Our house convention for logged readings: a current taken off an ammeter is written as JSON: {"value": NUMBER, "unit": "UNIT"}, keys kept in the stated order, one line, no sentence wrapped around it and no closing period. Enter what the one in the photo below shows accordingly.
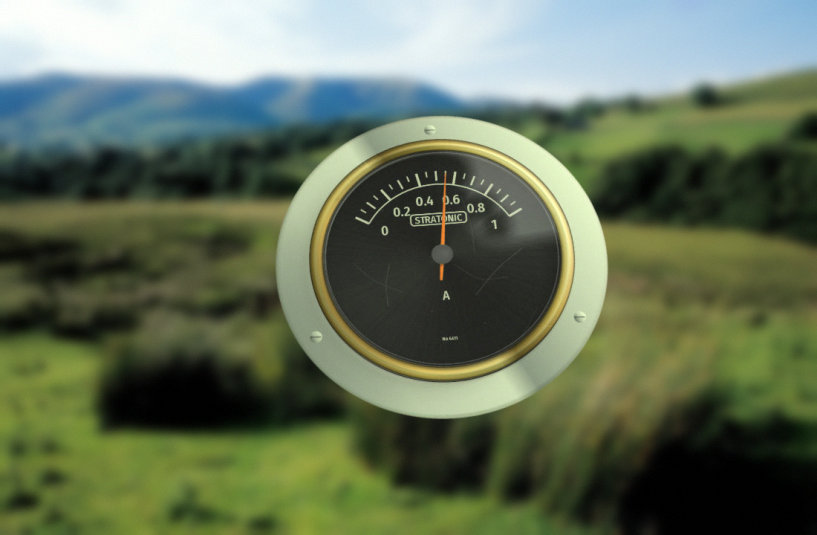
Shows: {"value": 0.55, "unit": "A"}
